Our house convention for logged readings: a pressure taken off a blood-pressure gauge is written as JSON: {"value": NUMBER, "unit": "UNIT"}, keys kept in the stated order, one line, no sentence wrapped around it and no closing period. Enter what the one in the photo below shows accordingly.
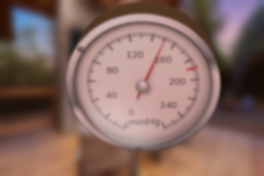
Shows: {"value": 150, "unit": "mmHg"}
